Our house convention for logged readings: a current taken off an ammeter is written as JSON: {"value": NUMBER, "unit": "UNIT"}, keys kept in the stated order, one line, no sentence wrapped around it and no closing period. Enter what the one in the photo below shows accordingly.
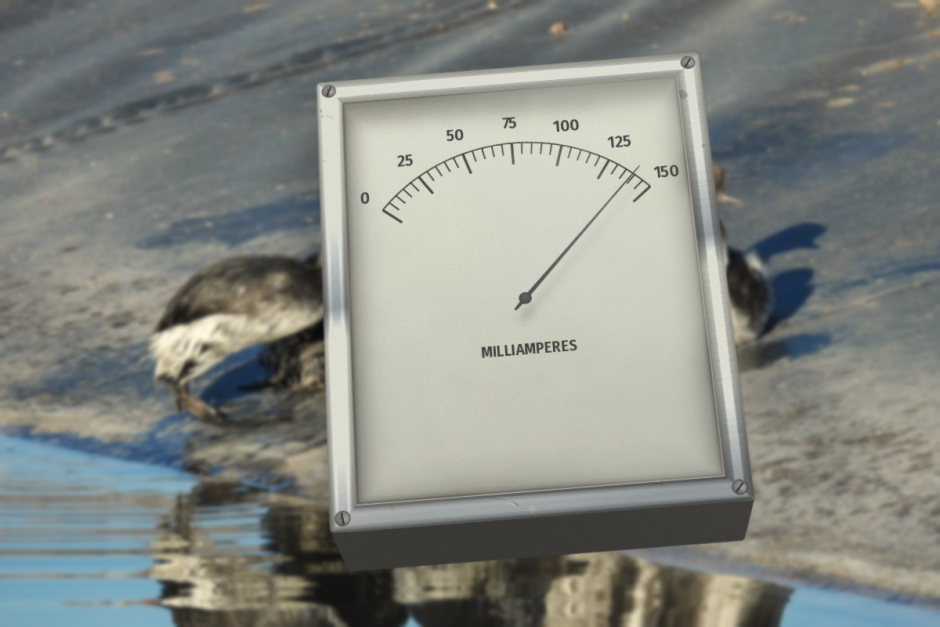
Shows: {"value": 140, "unit": "mA"}
